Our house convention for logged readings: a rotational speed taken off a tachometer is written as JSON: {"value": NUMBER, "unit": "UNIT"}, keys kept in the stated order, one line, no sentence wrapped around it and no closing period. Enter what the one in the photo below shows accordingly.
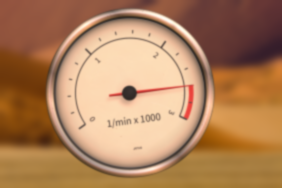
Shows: {"value": 2600, "unit": "rpm"}
